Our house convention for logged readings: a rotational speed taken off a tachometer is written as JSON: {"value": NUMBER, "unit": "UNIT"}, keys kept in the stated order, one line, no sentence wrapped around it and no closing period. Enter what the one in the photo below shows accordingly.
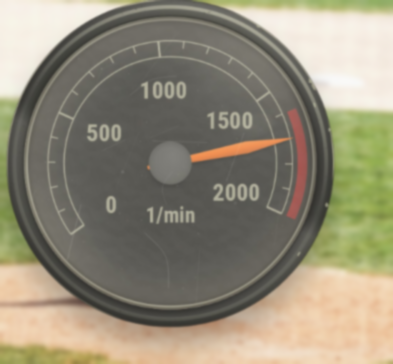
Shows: {"value": 1700, "unit": "rpm"}
